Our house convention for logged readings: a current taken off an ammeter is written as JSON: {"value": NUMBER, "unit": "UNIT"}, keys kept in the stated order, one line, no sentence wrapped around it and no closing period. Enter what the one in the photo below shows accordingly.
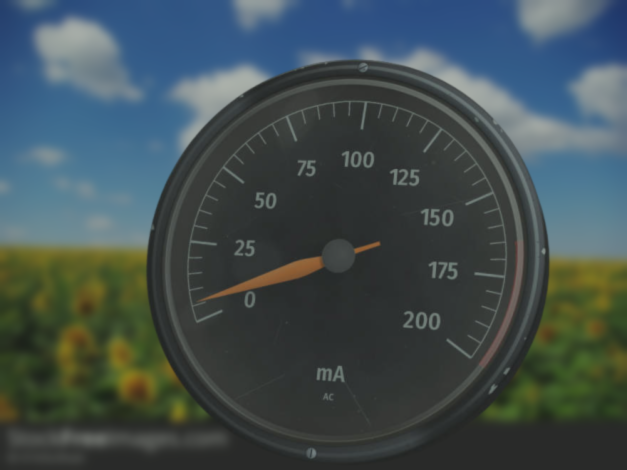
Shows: {"value": 5, "unit": "mA"}
